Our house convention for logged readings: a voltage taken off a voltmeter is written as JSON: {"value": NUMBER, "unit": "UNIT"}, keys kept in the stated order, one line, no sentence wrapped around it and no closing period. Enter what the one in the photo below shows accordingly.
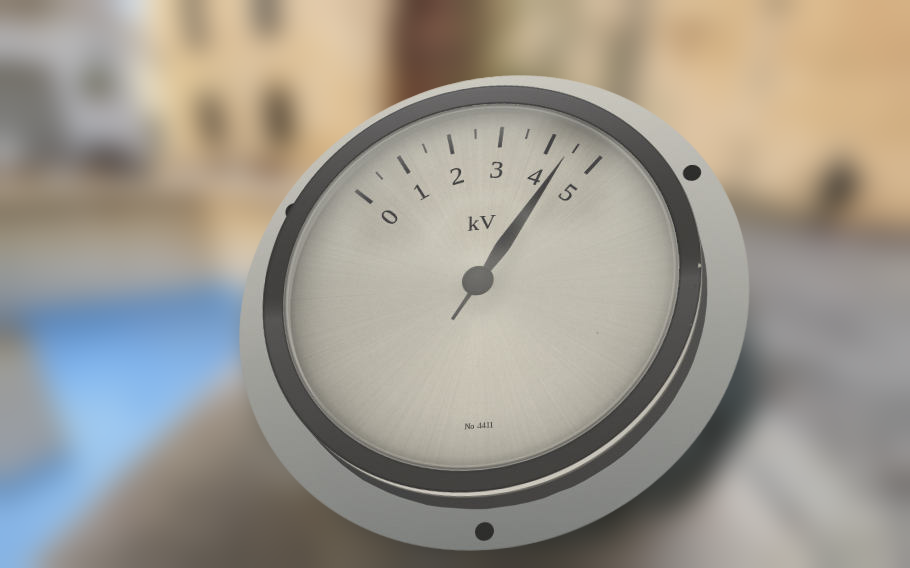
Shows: {"value": 4.5, "unit": "kV"}
